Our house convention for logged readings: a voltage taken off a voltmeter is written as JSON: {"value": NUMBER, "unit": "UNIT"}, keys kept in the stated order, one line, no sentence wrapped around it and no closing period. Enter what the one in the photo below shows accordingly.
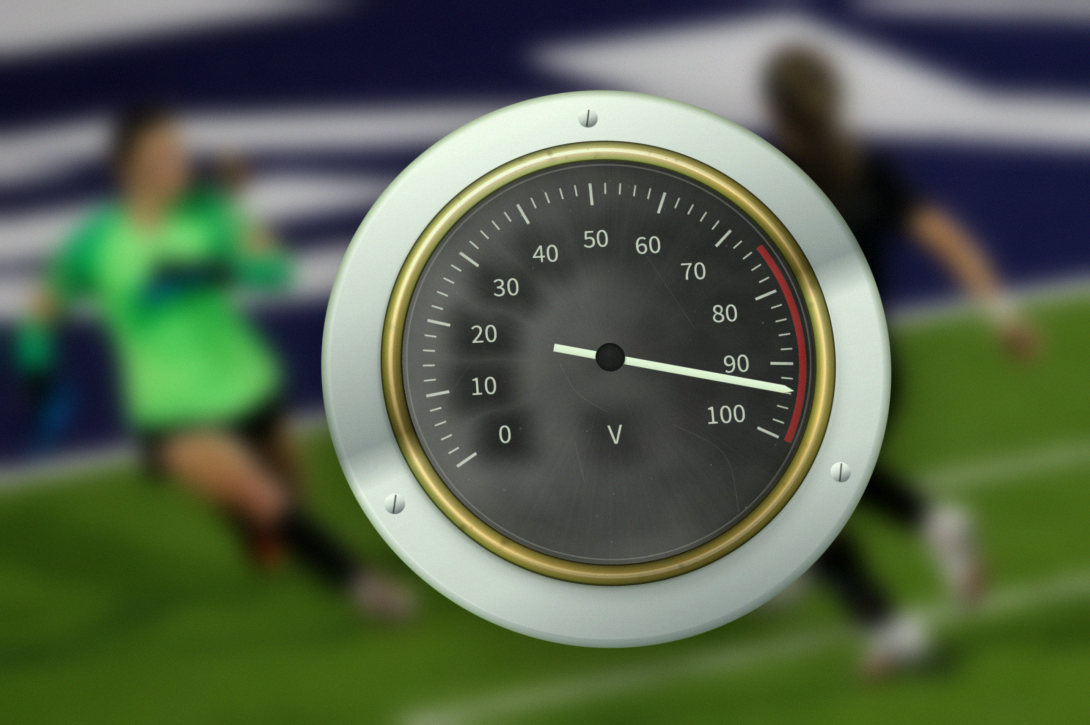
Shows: {"value": 94, "unit": "V"}
